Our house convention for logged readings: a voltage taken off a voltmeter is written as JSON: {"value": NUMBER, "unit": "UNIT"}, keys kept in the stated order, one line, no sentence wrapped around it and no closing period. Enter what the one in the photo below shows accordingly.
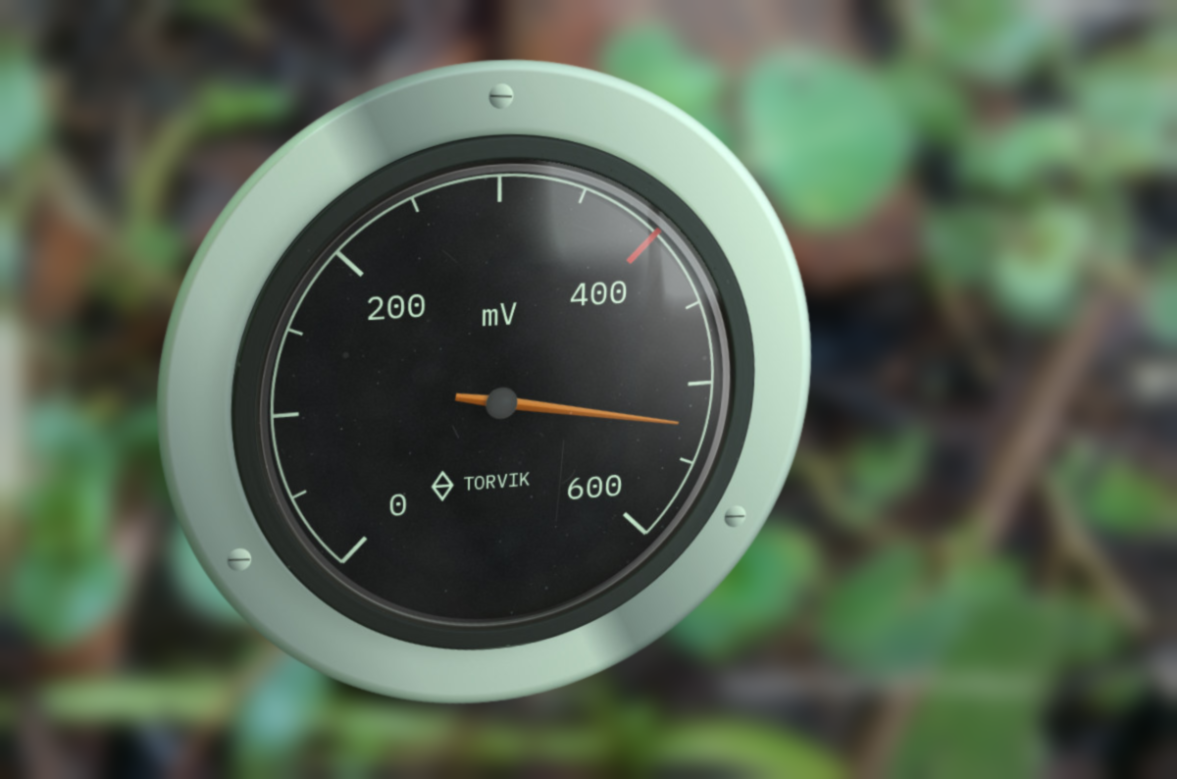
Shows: {"value": 525, "unit": "mV"}
